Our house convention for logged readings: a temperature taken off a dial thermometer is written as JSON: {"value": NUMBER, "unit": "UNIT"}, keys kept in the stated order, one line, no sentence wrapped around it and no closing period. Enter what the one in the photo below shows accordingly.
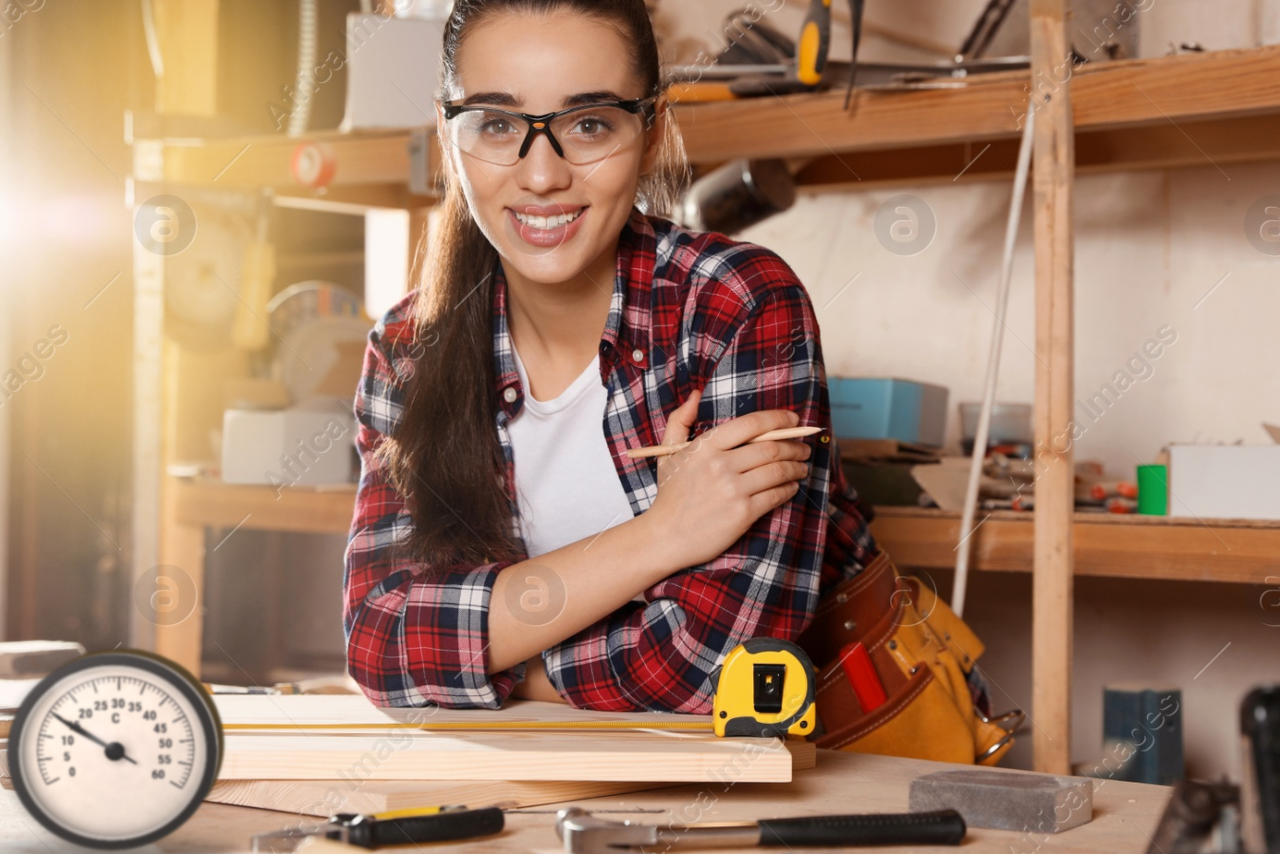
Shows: {"value": 15, "unit": "°C"}
